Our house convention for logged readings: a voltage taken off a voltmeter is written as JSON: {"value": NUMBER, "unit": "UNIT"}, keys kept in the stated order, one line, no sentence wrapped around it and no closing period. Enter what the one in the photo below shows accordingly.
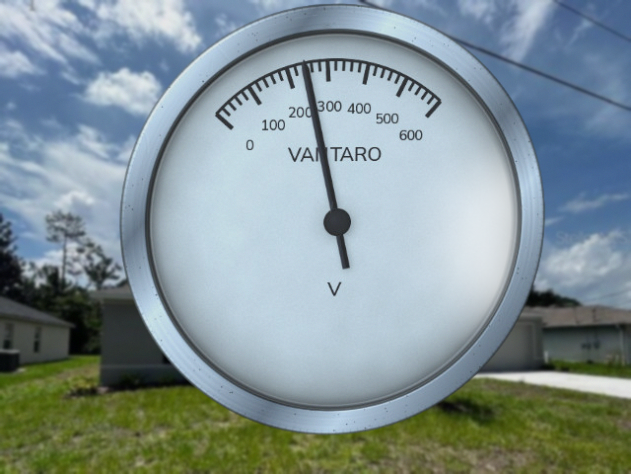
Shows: {"value": 240, "unit": "V"}
